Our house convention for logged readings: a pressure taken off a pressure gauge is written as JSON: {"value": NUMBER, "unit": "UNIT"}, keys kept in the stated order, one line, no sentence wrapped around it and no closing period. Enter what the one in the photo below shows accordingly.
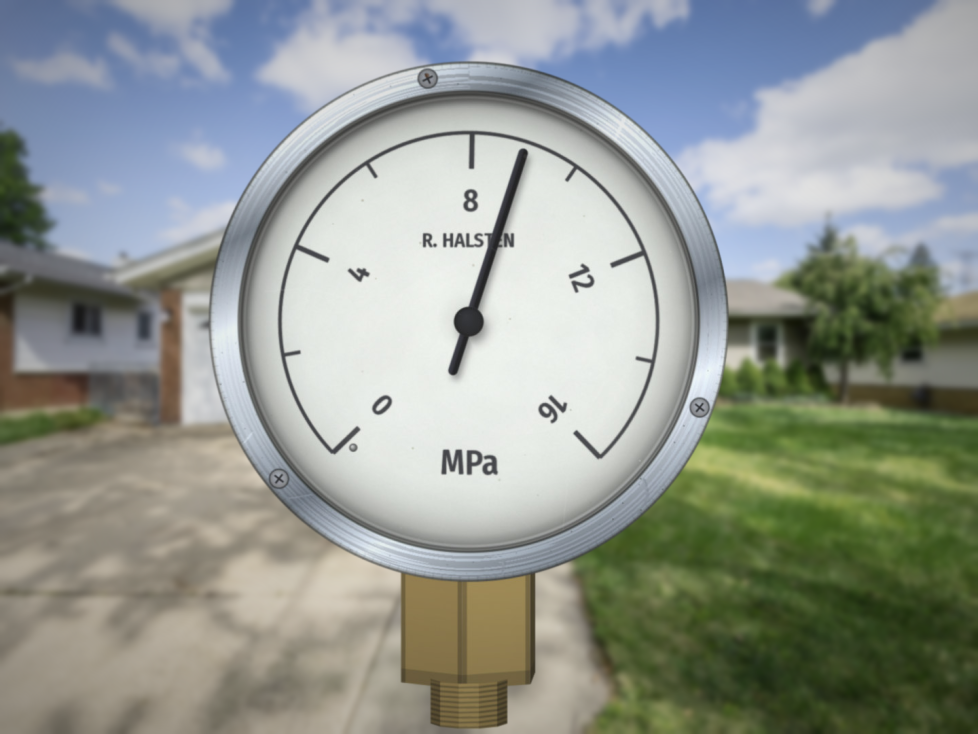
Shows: {"value": 9, "unit": "MPa"}
